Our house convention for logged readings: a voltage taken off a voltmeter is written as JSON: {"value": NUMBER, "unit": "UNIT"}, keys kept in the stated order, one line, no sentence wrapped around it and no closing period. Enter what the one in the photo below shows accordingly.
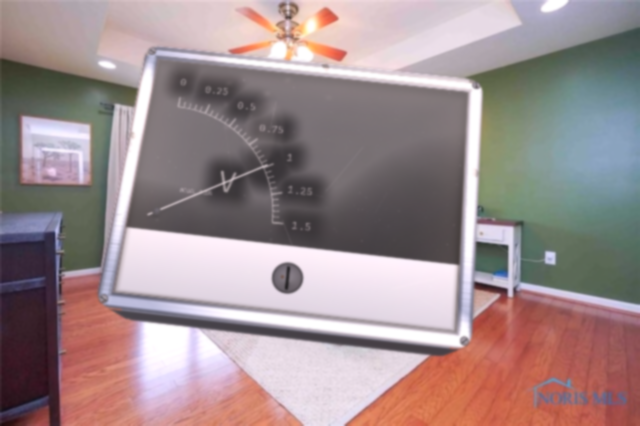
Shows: {"value": 1, "unit": "V"}
